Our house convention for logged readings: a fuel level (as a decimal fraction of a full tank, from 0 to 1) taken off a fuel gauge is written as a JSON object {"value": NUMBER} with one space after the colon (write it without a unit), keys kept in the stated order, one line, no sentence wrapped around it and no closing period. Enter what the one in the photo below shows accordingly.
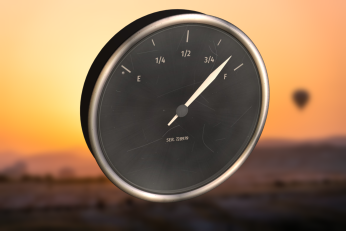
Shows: {"value": 0.875}
